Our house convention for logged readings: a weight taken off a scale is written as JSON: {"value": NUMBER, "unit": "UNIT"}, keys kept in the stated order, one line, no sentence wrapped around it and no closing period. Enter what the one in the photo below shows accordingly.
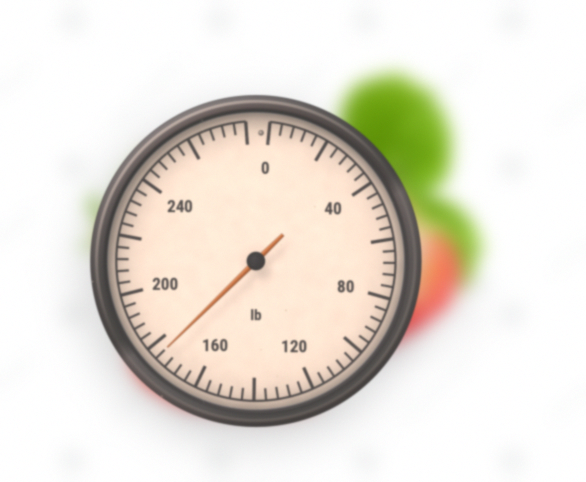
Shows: {"value": 176, "unit": "lb"}
